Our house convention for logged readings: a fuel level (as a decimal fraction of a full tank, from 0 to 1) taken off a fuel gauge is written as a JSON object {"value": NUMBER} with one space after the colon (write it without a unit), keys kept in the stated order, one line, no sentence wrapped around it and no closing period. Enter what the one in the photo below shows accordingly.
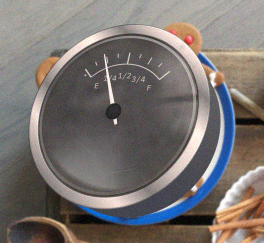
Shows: {"value": 0.25}
